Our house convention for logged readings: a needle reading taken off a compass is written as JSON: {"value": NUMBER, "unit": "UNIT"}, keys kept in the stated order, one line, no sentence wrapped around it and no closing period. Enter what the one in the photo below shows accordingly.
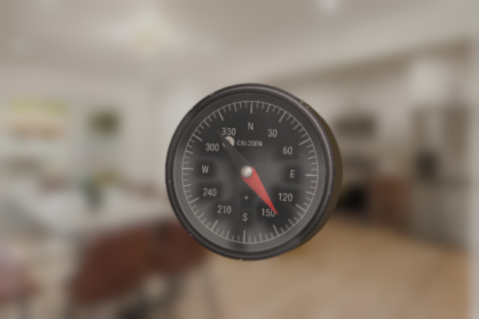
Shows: {"value": 140, "unit": "°"}
